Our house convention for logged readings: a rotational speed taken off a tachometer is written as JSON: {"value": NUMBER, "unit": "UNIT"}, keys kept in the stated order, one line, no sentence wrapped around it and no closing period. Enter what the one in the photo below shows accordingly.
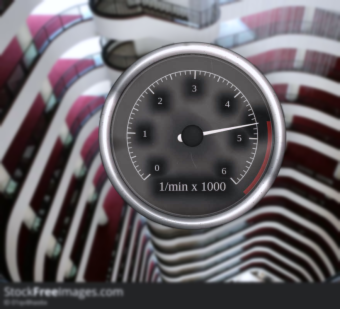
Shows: {"value": 4700, "unit": "rpm"}
